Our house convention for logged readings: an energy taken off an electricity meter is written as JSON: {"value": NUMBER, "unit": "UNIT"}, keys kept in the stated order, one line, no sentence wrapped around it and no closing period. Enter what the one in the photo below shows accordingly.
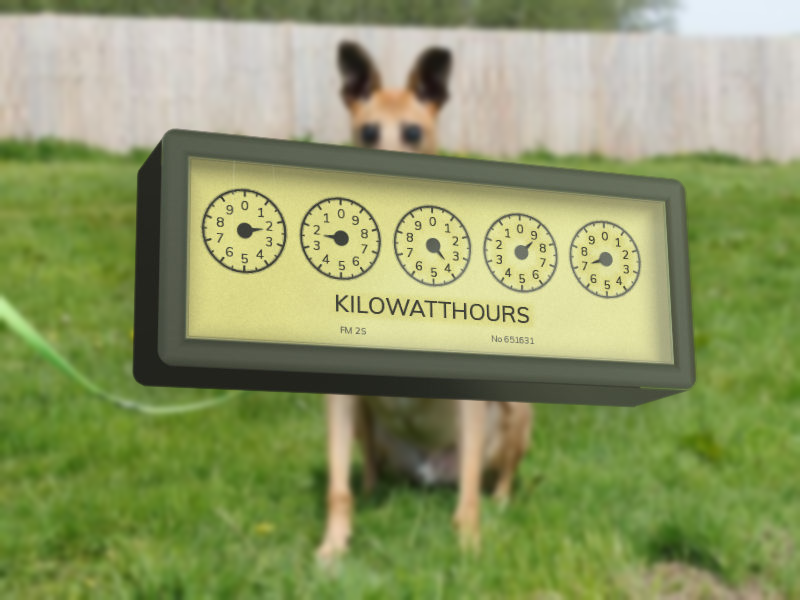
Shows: {"value": 22387, "unit": "kWh"}
